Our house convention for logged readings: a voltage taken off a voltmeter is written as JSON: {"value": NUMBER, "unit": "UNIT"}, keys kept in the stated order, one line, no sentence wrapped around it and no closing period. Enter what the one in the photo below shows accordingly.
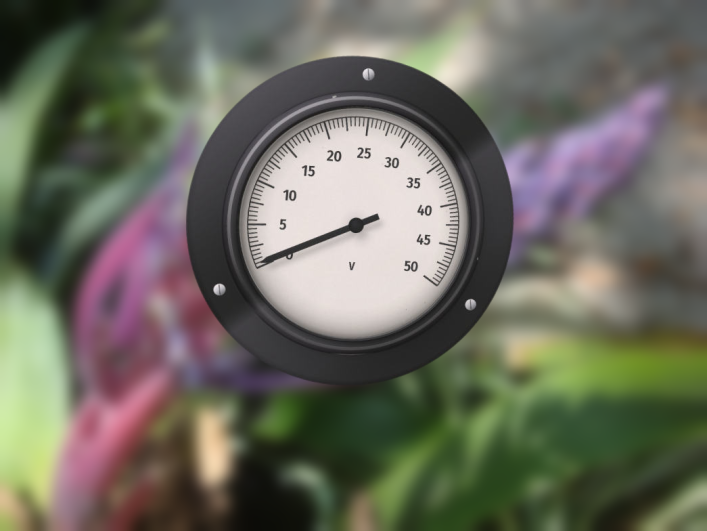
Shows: {"value": 0.5, "unit": "V"}
